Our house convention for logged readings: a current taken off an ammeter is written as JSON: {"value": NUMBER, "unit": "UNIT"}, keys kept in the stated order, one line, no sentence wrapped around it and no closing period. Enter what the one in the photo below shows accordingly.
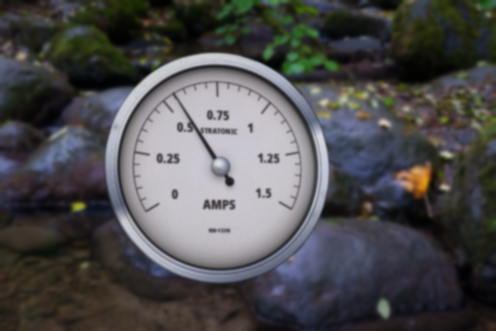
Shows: {"value": 0.55, "unit": "A"}
